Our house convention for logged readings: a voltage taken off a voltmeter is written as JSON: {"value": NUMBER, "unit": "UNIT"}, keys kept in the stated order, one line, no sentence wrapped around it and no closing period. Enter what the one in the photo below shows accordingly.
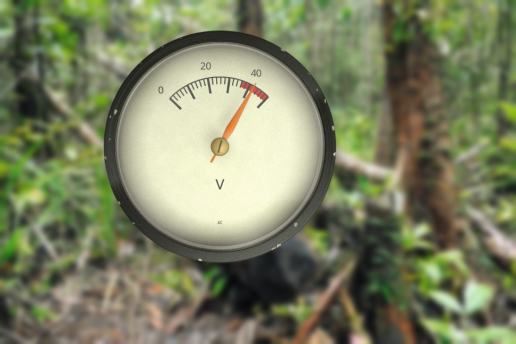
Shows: {"value": 42, "unit": "V"}
